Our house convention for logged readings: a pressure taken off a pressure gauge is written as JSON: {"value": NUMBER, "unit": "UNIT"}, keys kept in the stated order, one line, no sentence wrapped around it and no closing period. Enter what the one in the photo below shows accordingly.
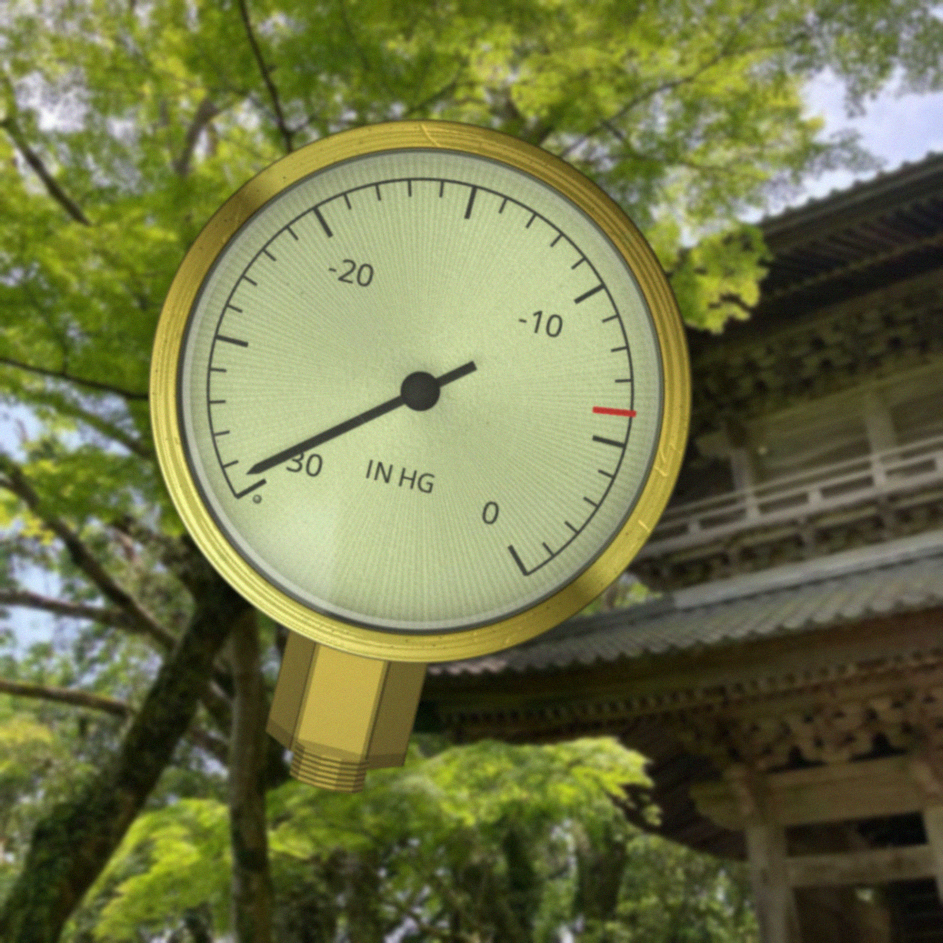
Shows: {"value": -29.5, "unit": "inHg"}
